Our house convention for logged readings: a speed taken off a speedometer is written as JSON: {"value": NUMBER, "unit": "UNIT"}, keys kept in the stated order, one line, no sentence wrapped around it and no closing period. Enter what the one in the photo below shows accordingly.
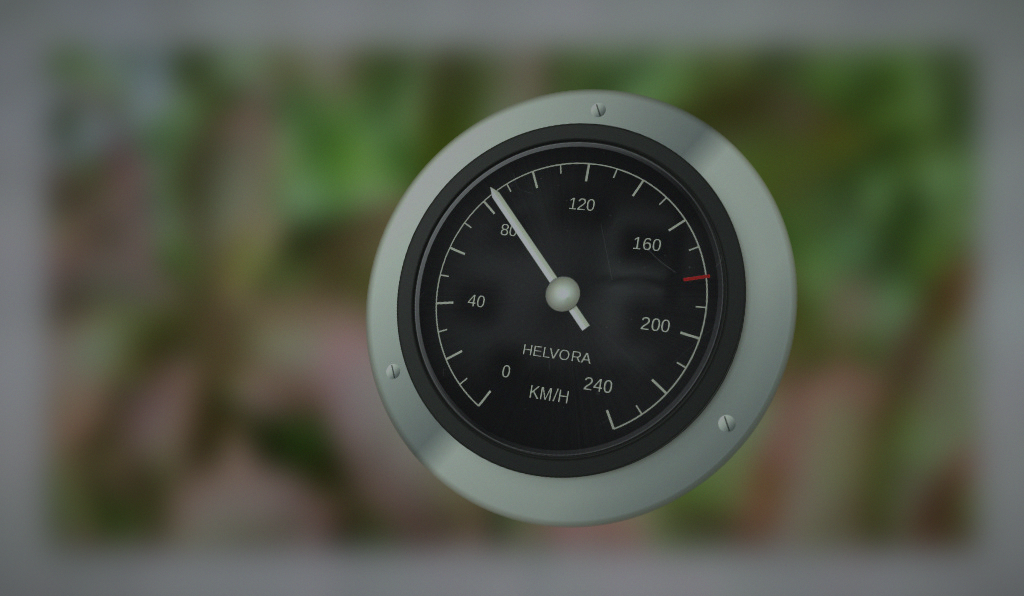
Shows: {"value": 85, "unit": "km/h"}
